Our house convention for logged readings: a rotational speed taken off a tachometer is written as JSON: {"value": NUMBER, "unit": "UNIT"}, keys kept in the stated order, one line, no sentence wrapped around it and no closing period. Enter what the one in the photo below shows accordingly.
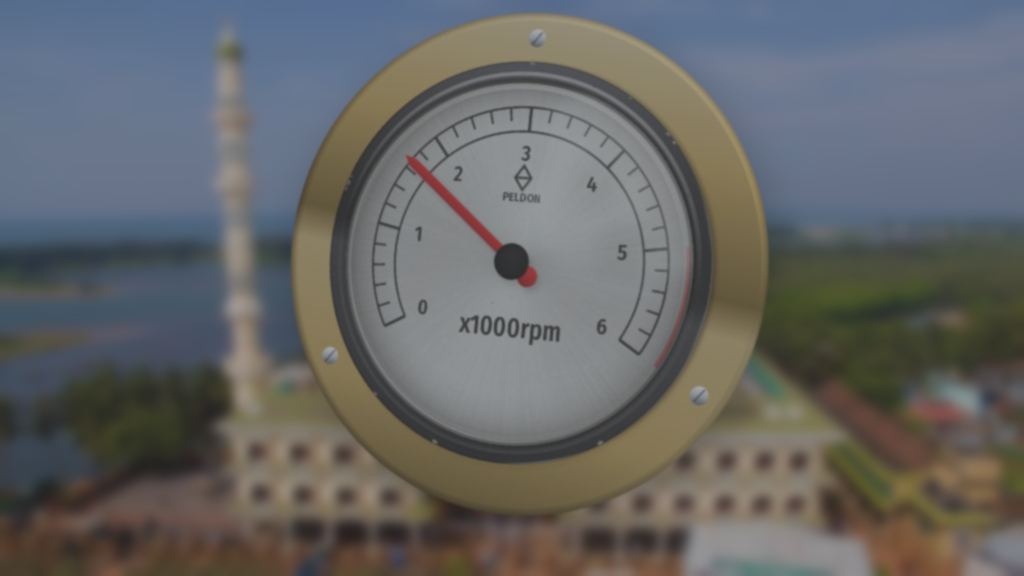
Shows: {"value": 1700, "unit": "rpm"}
